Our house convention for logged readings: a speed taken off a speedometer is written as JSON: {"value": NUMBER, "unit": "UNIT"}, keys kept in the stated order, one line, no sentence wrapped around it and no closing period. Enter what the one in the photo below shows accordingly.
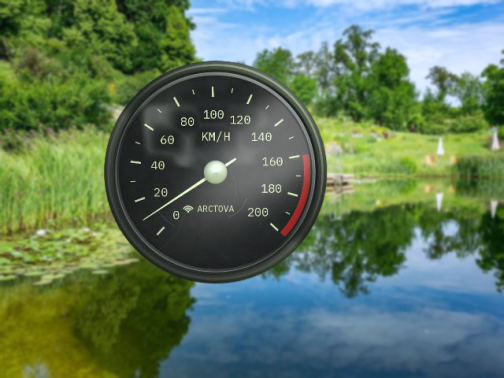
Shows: {"value": 10, "unit": "km/h"}
